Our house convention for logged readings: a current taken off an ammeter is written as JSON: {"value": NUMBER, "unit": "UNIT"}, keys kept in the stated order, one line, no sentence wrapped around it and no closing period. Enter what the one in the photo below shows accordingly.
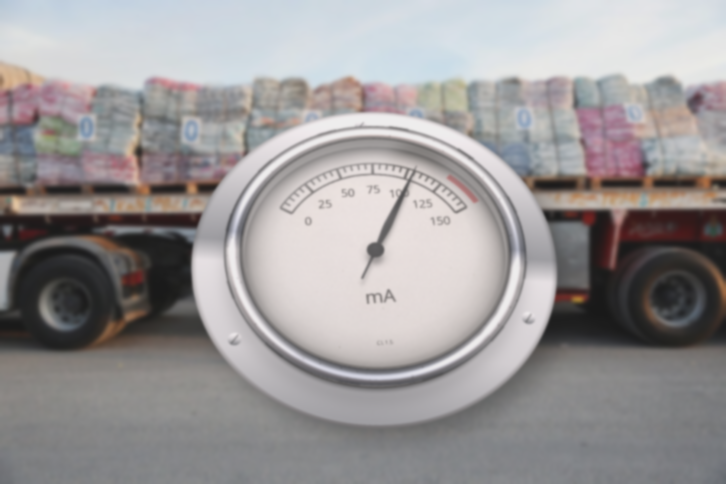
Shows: {"value": 105, "unit": "mA"}
